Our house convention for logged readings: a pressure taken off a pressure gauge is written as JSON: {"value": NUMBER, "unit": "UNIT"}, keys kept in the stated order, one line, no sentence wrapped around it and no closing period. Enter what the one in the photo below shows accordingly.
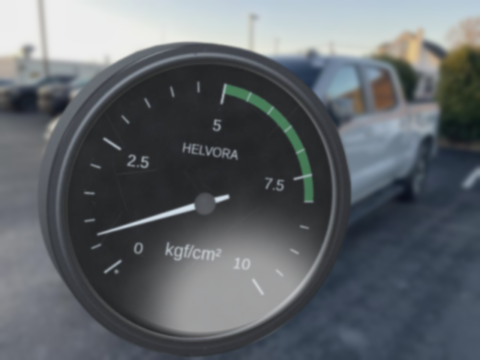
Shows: {"value": 0.75, "unit": "kg/cm²"}
